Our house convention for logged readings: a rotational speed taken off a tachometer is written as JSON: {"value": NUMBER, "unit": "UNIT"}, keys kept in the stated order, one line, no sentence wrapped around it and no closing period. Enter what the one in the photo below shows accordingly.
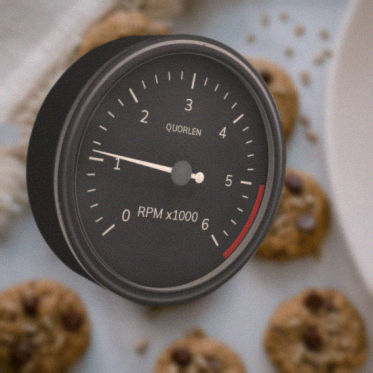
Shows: {"value": 1100, "unit": "rpm"}
